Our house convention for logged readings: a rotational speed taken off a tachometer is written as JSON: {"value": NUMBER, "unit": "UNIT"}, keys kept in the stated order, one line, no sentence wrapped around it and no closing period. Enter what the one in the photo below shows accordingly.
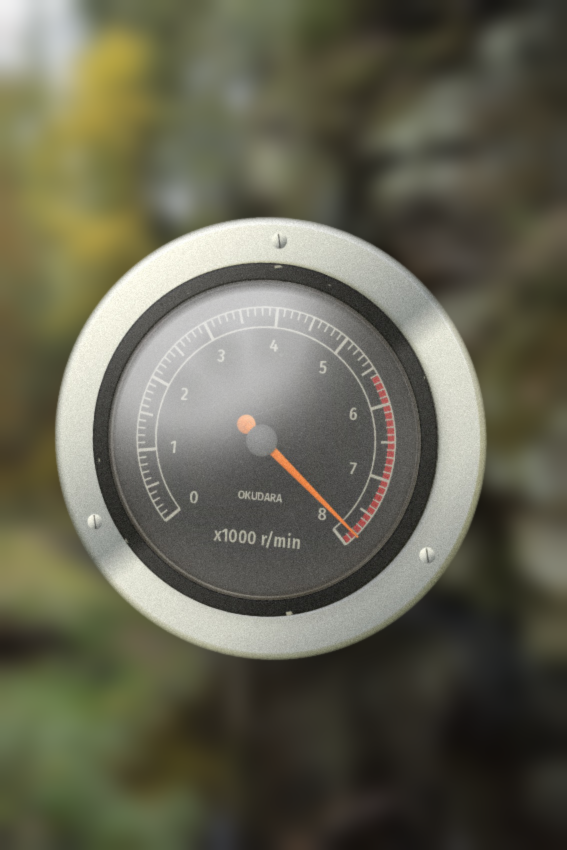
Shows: {"value": 7800, "unit": "rpm"}
